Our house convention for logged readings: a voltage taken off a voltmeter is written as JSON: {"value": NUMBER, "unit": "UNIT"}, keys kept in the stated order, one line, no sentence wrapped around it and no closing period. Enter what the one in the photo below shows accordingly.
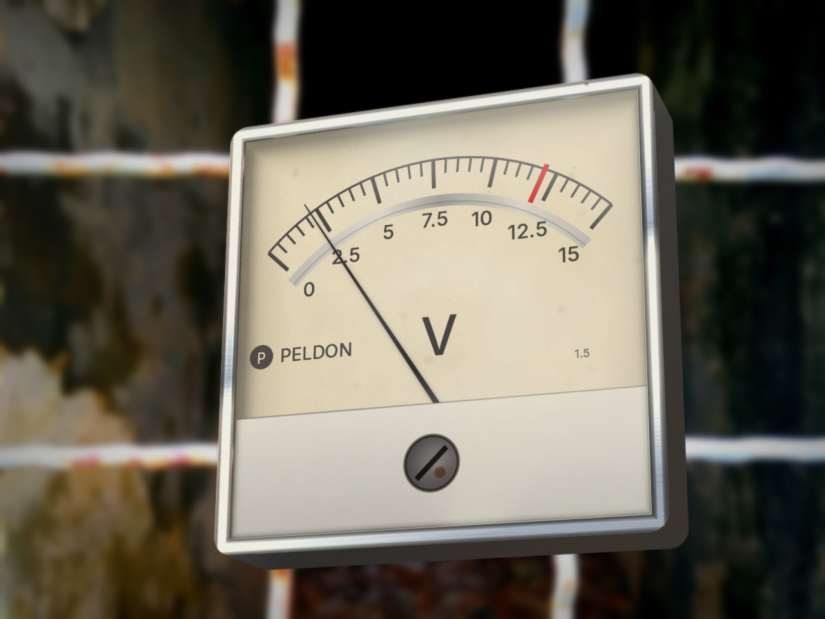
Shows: {"value": 2.25, "unit": "V"}
